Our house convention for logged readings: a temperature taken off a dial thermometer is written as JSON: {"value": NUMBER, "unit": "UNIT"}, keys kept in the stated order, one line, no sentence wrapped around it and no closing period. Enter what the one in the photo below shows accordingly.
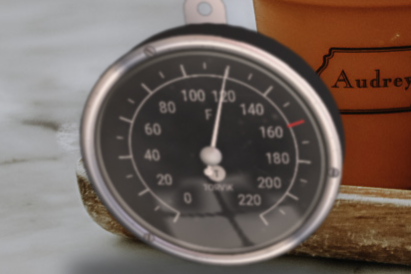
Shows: {"value": 120, "unit": "°F"}
